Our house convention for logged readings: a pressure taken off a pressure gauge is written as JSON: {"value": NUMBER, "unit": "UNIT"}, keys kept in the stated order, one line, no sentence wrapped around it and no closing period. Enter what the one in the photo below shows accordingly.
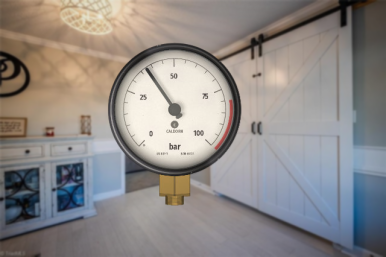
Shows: {"value": 37.5, "unit": "bar"}
